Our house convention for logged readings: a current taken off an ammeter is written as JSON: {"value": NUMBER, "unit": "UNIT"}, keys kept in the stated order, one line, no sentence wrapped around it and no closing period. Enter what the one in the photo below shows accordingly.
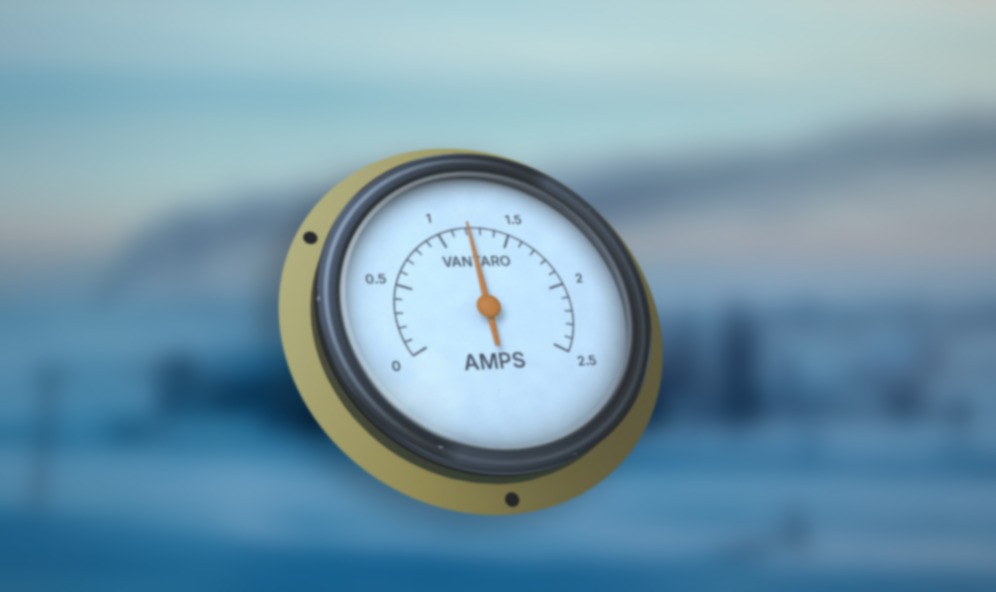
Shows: {"value": 1.2, "unit": "A"}
